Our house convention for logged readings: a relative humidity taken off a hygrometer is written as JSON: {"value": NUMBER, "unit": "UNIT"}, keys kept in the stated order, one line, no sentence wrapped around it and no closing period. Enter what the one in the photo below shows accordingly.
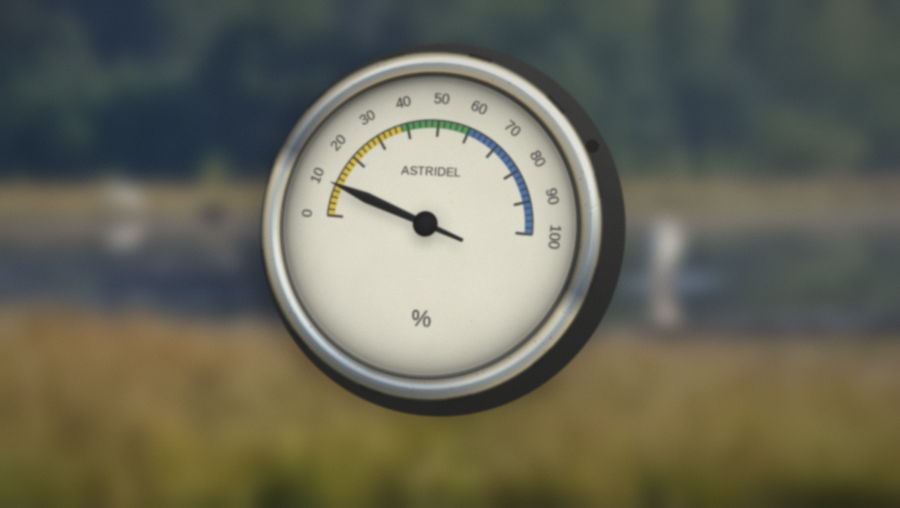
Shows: {"value": 10, "unit": "%"}
